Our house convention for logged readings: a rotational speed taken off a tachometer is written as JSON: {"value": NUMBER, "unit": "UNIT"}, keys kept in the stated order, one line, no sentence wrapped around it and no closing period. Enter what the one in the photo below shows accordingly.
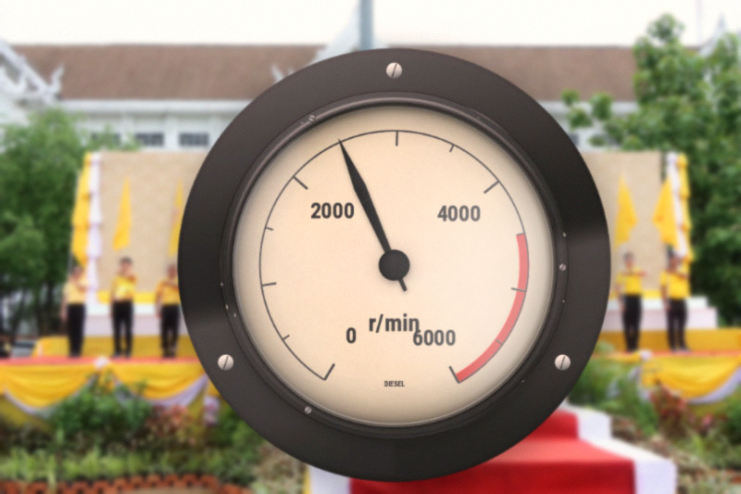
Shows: {"value": 2500, "unit": "rpm"}
